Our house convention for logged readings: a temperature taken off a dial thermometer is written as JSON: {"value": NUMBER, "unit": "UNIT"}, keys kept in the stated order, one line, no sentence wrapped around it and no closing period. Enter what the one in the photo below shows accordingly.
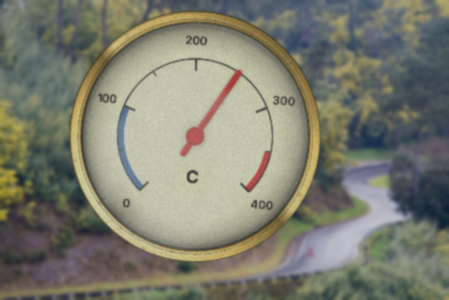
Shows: {"value": 250, "unit": "°C"}
